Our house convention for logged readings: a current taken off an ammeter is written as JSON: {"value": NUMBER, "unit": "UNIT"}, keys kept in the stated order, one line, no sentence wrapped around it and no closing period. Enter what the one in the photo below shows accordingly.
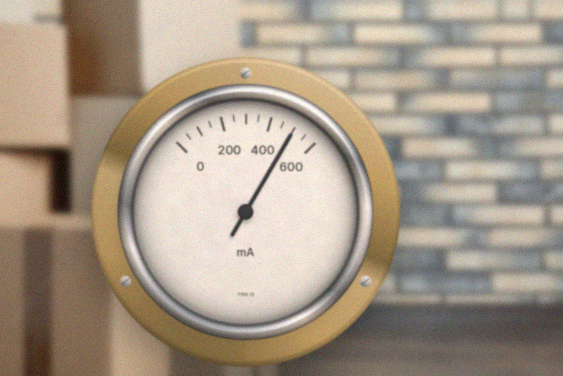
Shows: {"value": 500, "unit": "mA"}
